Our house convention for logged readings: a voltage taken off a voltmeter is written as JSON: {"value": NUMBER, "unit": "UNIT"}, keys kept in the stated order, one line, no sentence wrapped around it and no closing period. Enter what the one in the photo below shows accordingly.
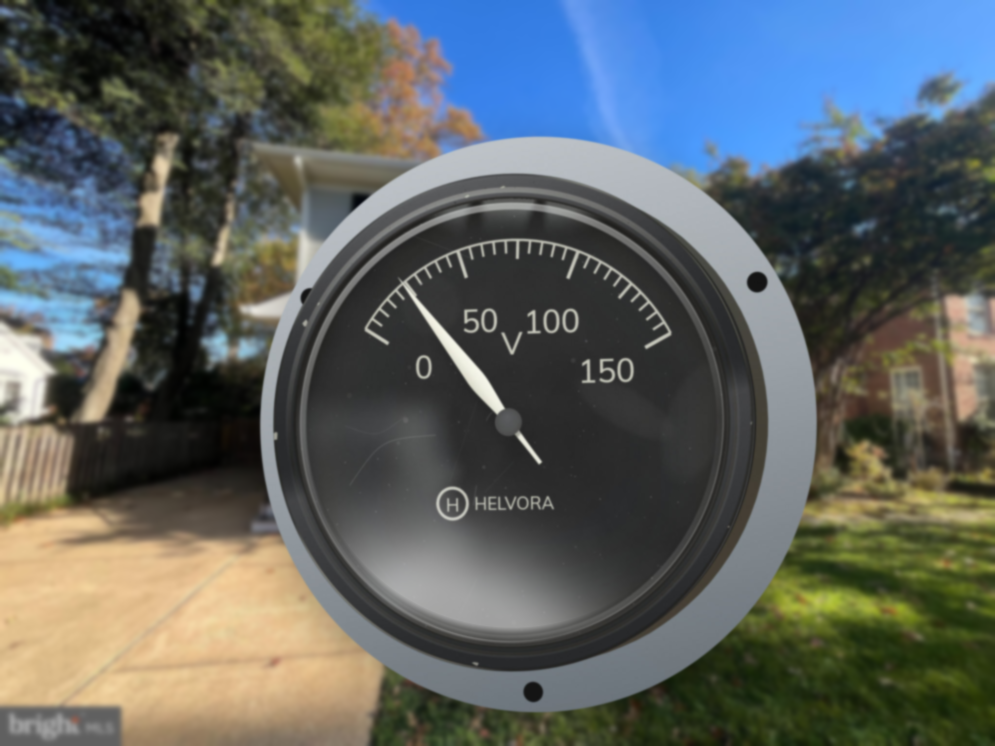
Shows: {"value": 25, "unit": "V"}
